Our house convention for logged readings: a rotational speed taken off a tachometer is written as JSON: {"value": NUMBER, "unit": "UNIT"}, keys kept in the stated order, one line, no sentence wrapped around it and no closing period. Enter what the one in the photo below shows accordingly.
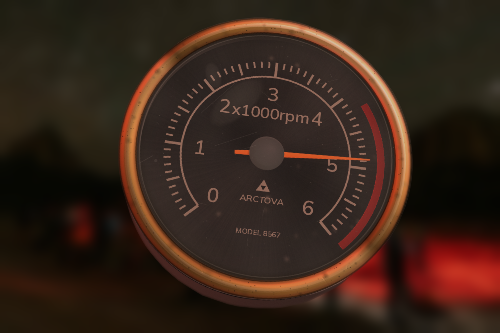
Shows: {"value": 4900, "unit": "rpm"}
